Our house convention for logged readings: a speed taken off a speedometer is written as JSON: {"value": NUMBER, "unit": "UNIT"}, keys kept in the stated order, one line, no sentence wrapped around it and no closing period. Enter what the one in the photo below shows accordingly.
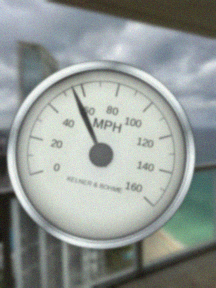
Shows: {"value": 55, "unit": "mph"}
